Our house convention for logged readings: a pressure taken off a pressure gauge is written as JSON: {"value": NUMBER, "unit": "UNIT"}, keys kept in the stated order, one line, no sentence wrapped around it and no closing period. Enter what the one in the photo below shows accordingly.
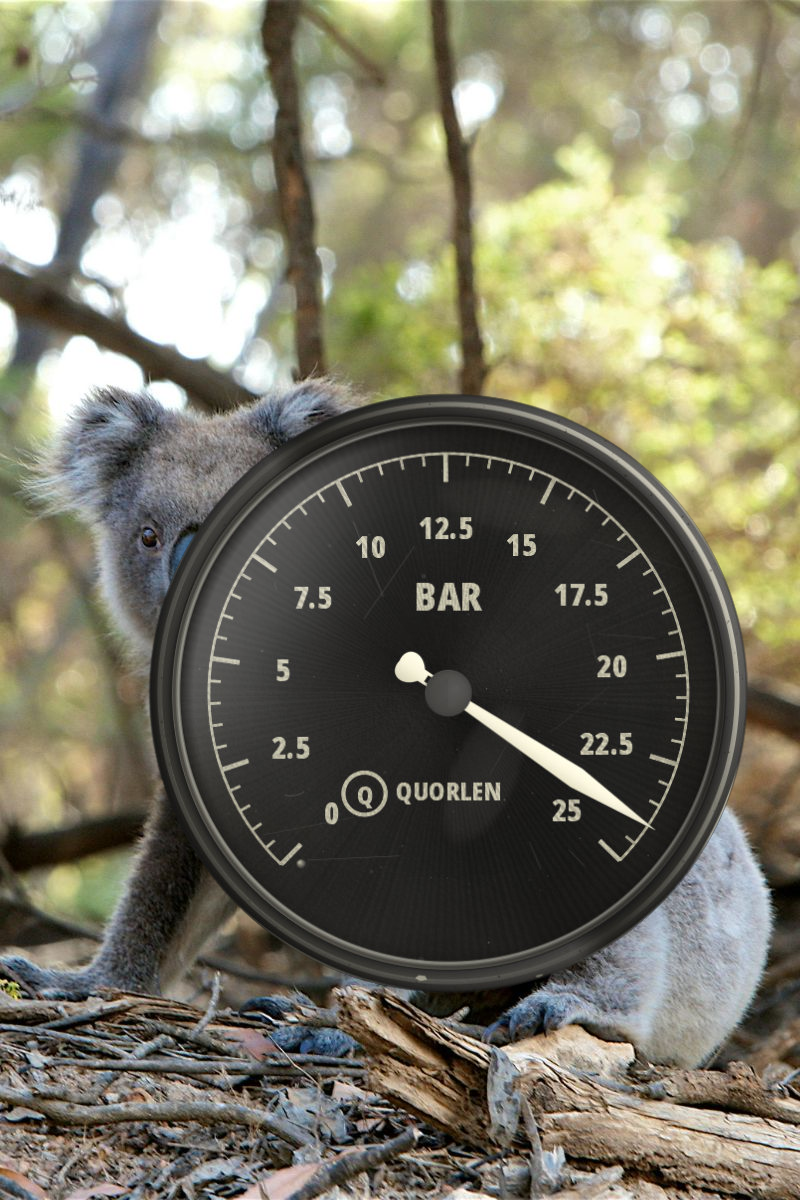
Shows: {"value": 24, "unit": "bar"}
